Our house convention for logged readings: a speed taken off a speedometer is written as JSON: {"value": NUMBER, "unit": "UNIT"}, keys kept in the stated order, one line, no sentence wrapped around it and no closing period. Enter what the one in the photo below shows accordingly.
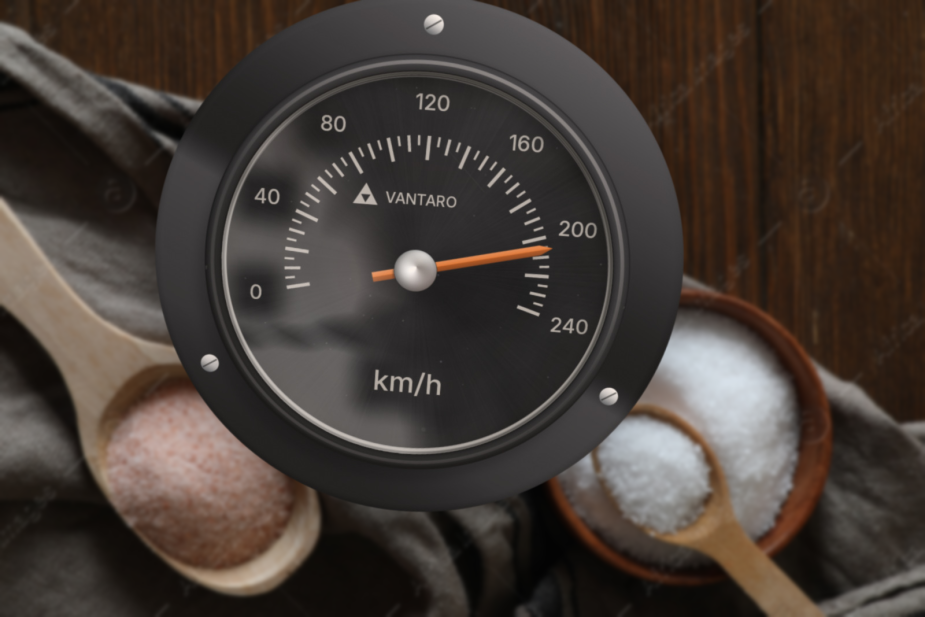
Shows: {"value": 205, "unit": "km/h"}
